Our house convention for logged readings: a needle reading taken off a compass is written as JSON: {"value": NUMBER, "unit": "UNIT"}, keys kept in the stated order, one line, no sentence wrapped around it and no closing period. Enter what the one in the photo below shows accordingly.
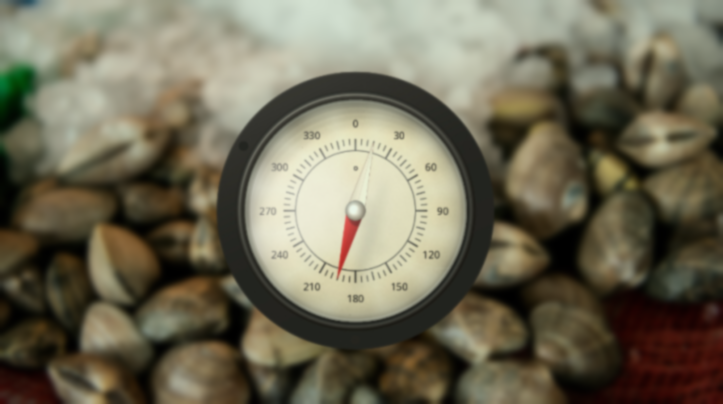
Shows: {"value": 195, "unit": "°"}
